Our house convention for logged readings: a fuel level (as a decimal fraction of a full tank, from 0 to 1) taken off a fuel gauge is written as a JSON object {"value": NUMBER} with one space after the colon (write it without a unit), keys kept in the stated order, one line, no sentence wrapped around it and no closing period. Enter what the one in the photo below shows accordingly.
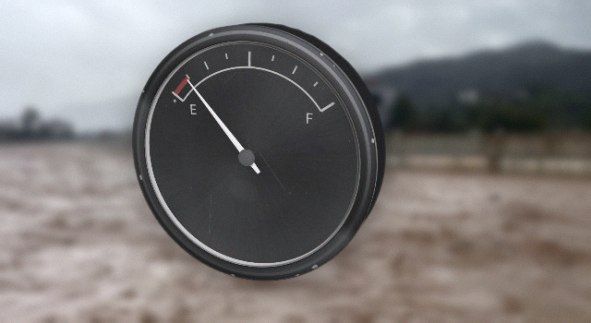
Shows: {"value": 0.125}
